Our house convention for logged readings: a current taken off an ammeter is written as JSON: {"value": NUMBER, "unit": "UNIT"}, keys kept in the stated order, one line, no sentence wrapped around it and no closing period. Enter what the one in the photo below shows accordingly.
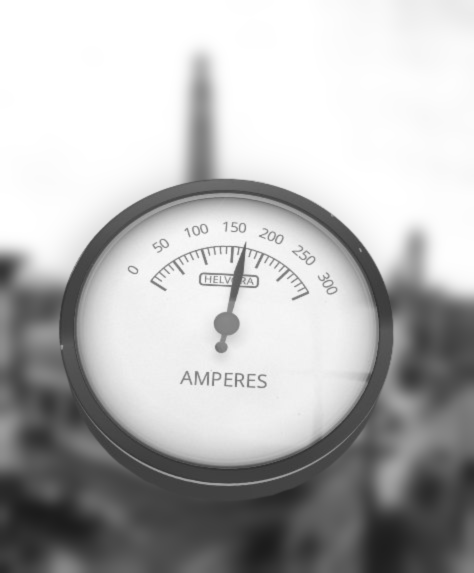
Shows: {"value": 170, "unit": "A"}
